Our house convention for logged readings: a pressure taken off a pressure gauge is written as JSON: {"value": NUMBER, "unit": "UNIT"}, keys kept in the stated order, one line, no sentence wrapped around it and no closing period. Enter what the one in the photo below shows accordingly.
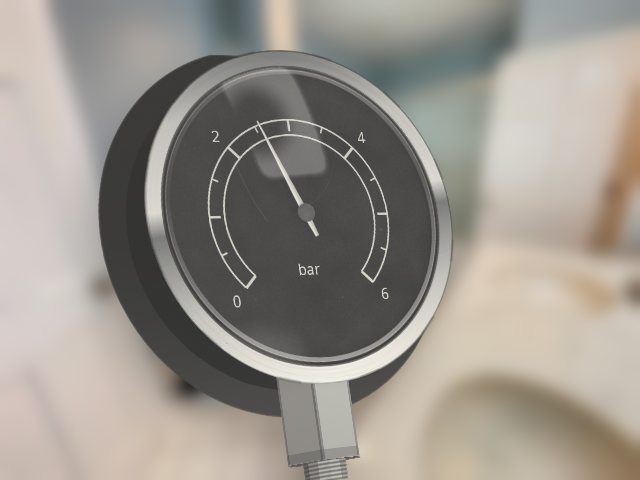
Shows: {"value": 2.5, "unit": "bar"}
